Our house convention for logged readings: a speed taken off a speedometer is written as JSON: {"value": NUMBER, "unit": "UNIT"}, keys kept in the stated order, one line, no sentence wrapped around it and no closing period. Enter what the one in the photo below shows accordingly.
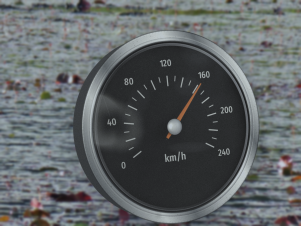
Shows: {"value": 160, "unit": "km/h"}
